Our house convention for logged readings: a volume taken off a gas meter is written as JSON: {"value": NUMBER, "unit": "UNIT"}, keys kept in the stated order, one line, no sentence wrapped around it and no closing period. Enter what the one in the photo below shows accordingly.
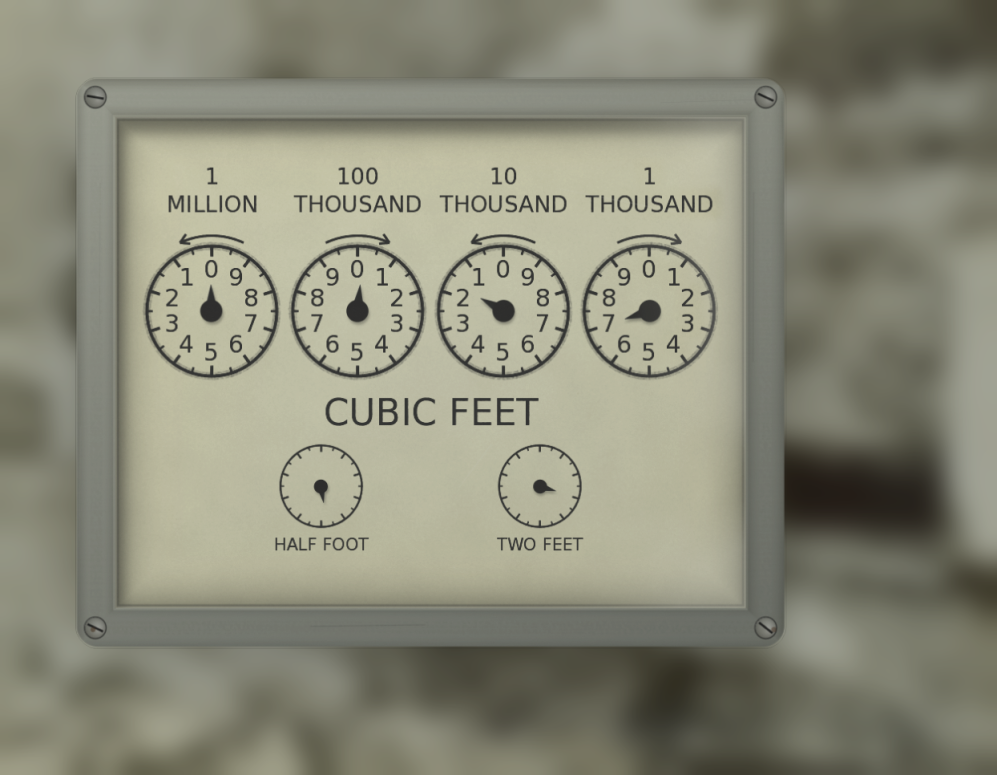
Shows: {"value": 1700, "unit": "ft³"}
